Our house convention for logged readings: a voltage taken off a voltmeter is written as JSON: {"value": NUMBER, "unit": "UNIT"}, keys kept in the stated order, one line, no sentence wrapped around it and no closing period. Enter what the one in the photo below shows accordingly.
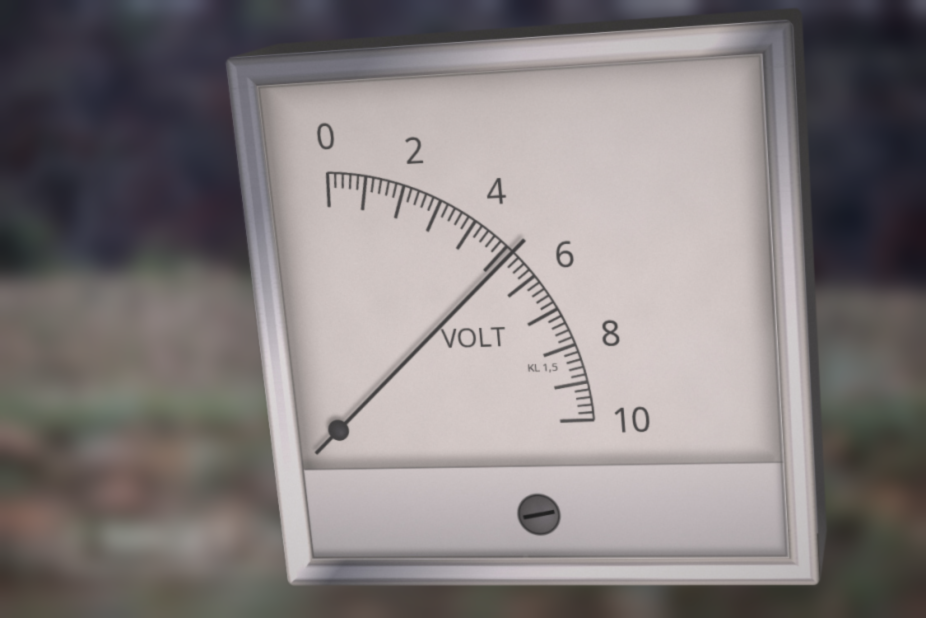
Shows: {"value": 5.2, "unit": "V"}
